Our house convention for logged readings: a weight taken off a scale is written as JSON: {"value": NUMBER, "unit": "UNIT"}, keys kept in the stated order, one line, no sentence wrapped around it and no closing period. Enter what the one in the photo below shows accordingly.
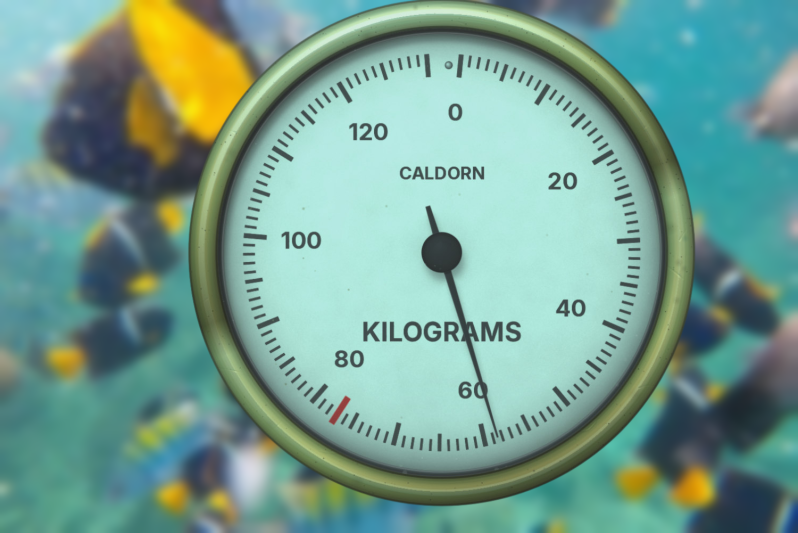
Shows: {"value": 58.5, "unit": "kg"}
